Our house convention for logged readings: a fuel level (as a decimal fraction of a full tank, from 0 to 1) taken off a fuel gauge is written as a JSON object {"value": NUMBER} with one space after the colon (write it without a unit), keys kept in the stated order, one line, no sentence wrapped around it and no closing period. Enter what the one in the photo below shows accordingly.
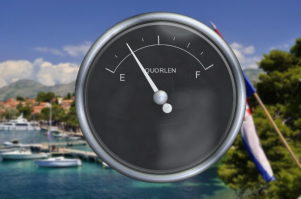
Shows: {"value": 0.25}
